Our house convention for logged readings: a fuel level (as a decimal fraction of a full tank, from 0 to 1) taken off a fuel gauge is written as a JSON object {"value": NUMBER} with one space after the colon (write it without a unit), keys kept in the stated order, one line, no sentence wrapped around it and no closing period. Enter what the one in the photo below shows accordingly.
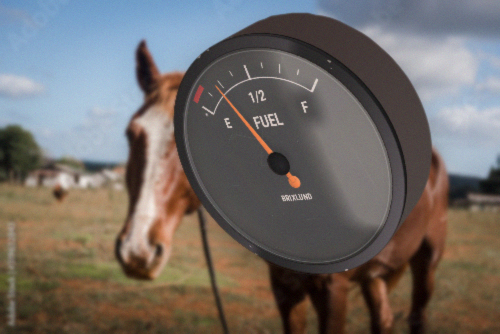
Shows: {"value": 0.25}
